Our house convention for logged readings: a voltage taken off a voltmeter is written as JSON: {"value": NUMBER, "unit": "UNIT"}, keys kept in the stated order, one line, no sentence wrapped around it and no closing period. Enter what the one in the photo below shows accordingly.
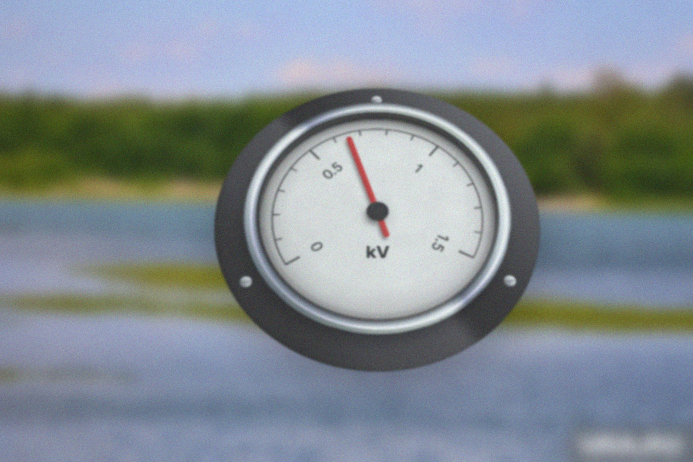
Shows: {"value": 0.65, "unit": "kV"}
